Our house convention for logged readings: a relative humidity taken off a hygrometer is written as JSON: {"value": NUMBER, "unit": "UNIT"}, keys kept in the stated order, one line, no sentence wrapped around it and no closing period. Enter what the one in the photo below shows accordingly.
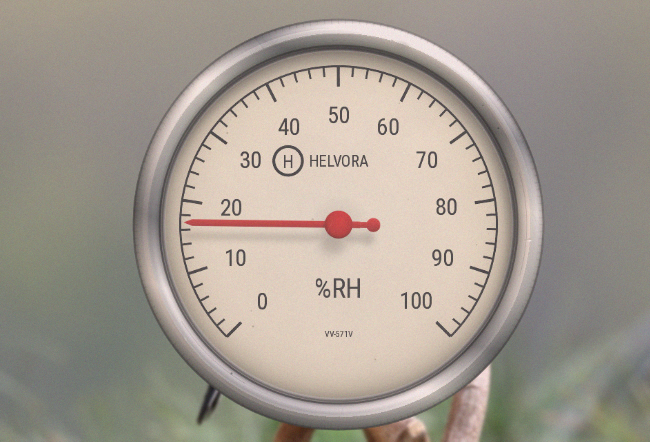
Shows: {"value": 17, "unit": "%"}
